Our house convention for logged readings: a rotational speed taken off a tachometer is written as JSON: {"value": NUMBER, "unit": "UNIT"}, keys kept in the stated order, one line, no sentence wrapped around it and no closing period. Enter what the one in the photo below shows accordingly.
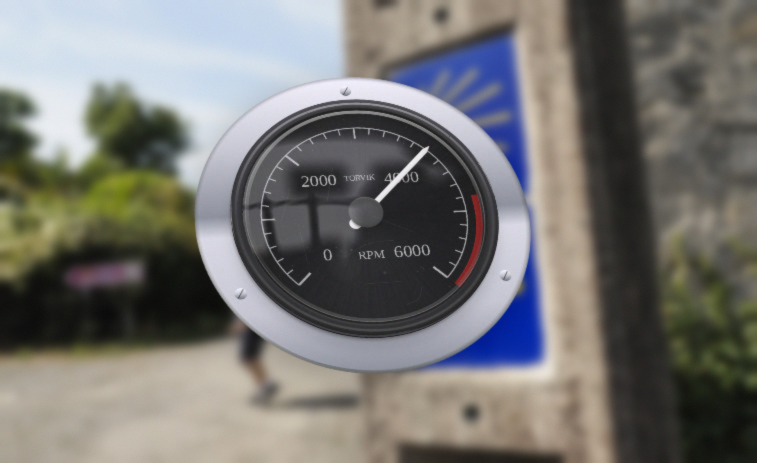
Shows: {"value": 4000, "unit": "rpm"}
